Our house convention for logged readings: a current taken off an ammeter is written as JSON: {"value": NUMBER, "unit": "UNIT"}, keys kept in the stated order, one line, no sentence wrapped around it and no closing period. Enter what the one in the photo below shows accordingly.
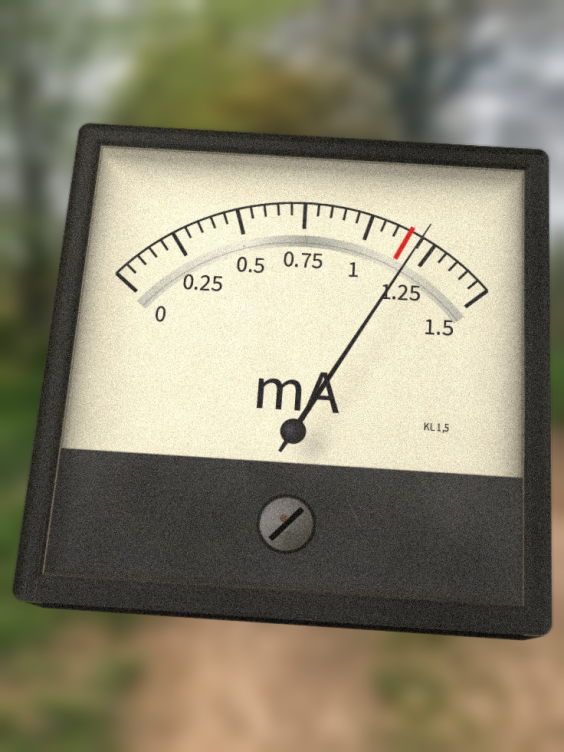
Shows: {"value": 1.2, "unit": "mA"}
